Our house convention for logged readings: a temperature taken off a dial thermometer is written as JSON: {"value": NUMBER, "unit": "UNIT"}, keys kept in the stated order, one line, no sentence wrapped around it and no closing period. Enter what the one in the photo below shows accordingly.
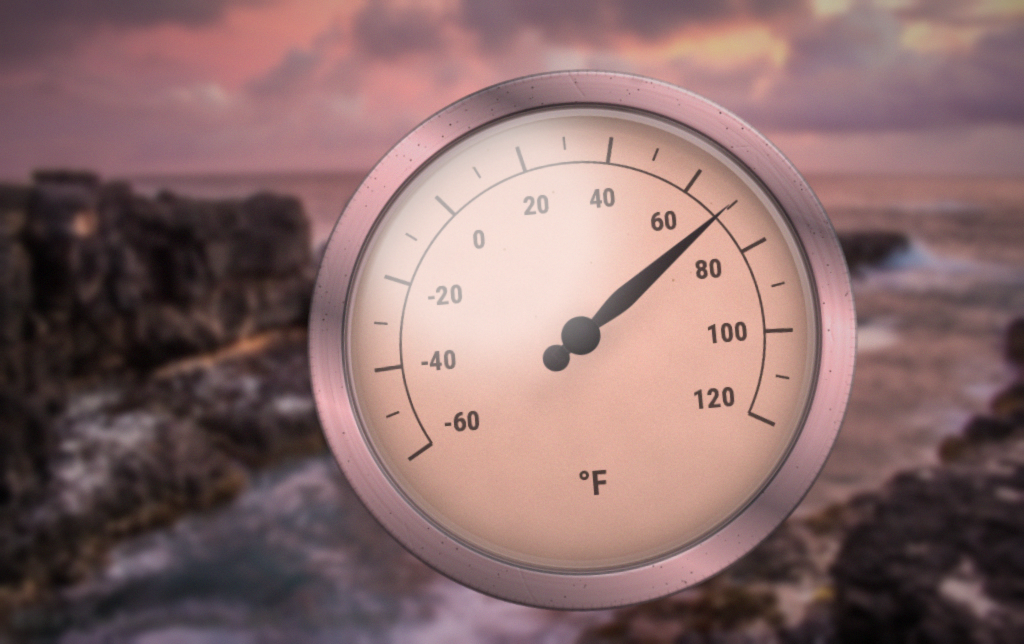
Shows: {"value": 70, "unit": "°F"}
